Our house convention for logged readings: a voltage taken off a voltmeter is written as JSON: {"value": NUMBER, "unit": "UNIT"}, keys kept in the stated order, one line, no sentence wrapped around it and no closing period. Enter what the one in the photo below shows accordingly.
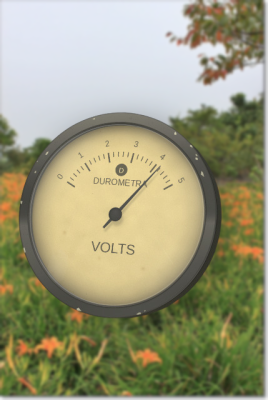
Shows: {"value": 4.2, "unit": "V"}
